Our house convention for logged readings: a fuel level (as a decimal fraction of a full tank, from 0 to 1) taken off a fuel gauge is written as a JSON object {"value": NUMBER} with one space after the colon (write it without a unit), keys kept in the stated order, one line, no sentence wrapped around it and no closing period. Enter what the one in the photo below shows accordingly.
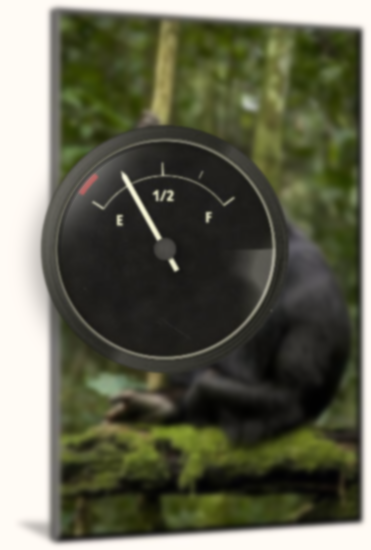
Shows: {"value": 0.25}
